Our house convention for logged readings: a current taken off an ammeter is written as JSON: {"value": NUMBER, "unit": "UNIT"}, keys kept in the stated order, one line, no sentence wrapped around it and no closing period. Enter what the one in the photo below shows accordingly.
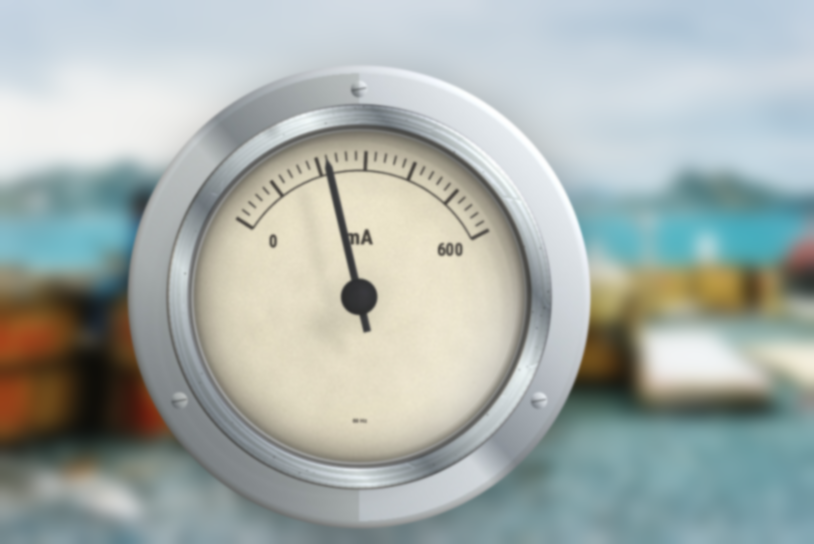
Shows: {"value": 220, "unit": "mA"}
